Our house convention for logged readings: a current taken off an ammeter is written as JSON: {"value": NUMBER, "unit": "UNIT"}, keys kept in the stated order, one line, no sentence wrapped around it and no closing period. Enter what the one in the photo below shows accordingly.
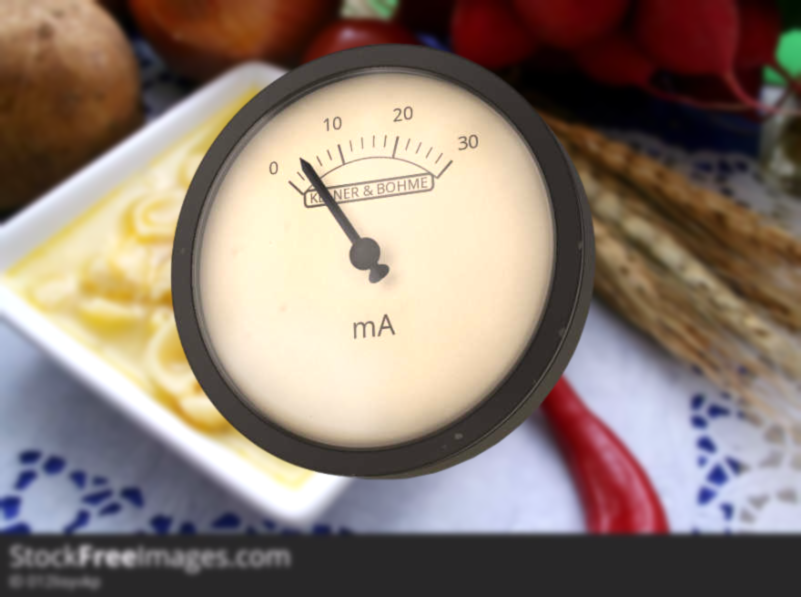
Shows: {"value": 4, "unit": "mA"}
